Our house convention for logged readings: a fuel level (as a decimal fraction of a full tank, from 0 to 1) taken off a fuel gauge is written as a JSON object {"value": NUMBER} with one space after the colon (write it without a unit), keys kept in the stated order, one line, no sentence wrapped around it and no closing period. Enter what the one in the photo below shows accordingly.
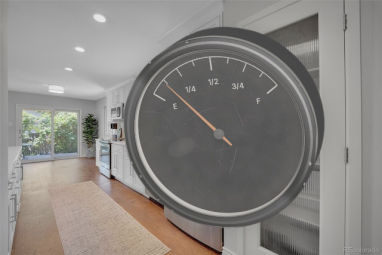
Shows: {"value": 0.125}
